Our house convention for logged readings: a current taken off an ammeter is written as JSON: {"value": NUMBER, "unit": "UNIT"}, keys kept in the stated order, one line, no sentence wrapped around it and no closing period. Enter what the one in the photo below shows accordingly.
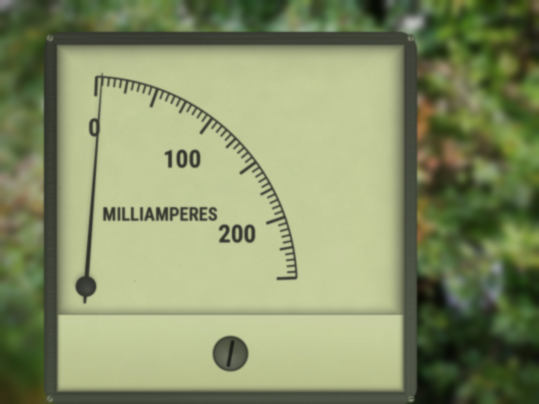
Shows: {"value": 5, "unit": "mA"}
